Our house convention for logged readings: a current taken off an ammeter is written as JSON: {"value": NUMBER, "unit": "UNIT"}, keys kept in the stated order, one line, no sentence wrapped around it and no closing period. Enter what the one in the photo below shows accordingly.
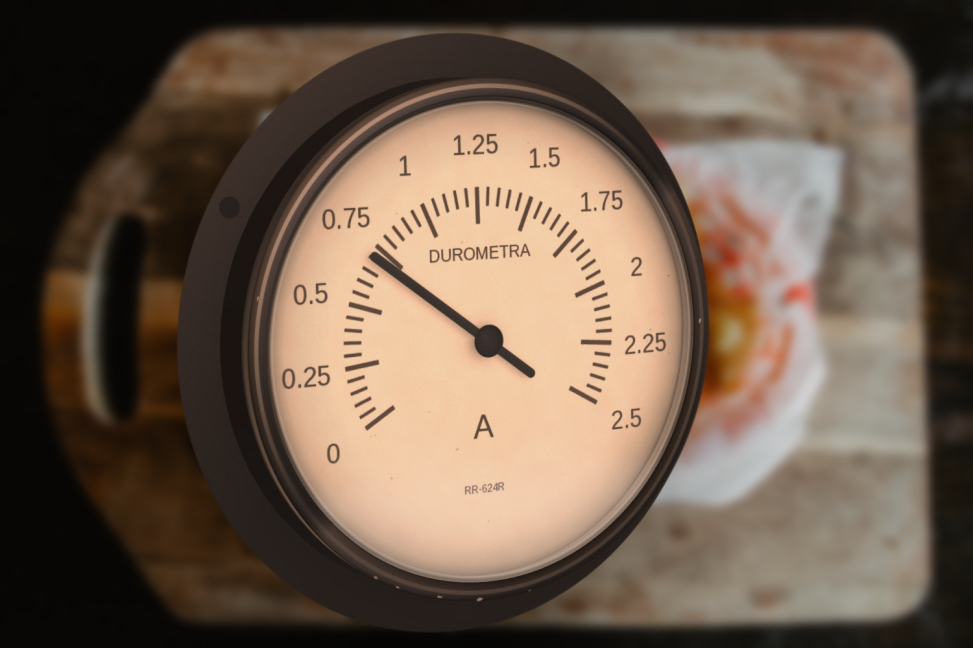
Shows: {"value": 0.7, "unit": "A"}
